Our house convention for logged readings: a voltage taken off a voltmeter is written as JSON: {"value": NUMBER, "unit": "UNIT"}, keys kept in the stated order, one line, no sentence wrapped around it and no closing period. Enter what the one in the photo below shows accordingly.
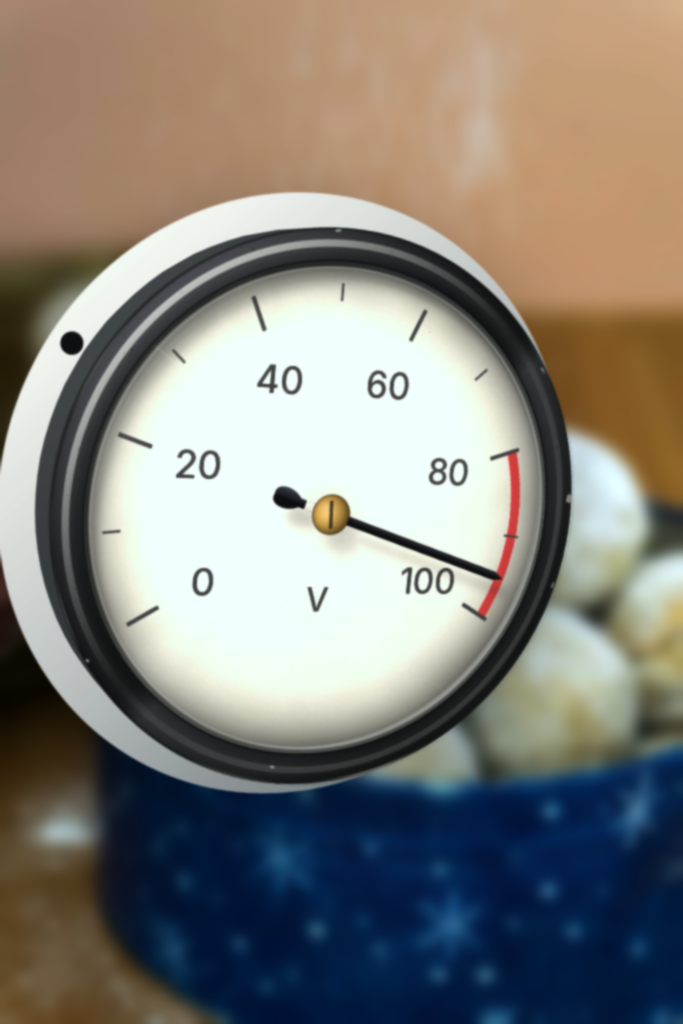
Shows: {"value": 95, "unit": "V"}
